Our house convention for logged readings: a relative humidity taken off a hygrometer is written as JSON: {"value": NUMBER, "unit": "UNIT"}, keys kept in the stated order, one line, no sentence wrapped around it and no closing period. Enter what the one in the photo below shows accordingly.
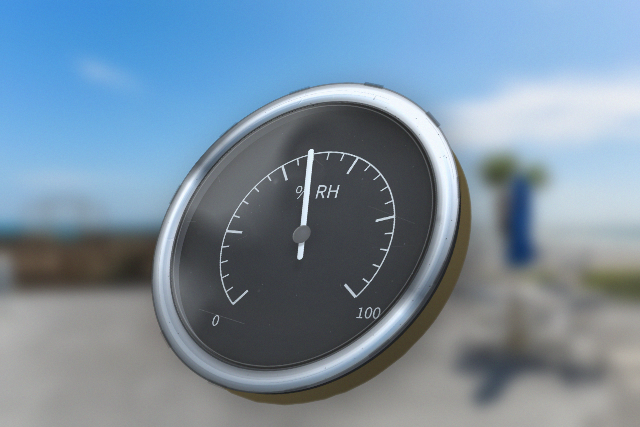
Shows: {"value": 48, "unit": "%"}
